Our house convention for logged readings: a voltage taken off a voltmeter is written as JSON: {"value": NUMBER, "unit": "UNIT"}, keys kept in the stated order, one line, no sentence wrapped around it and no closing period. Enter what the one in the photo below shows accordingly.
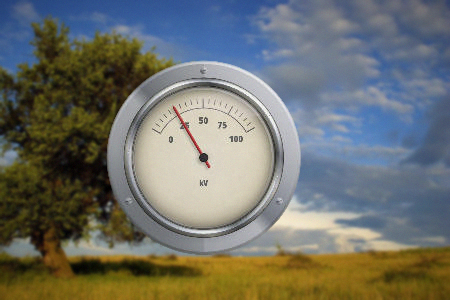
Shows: {"value": 25, "unit": "kV"}
